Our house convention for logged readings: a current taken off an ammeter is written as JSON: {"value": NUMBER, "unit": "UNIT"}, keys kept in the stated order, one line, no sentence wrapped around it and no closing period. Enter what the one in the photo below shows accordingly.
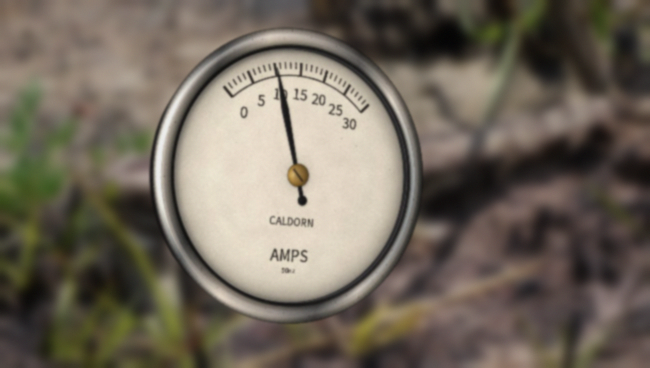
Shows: {"value": 10, "unit": "A"}
